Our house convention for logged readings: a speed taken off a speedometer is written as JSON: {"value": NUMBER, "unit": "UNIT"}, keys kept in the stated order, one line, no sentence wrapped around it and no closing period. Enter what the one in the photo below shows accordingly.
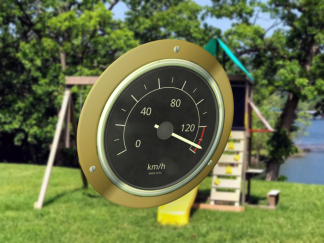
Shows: {"value": 135, "unit": "km/h"}
